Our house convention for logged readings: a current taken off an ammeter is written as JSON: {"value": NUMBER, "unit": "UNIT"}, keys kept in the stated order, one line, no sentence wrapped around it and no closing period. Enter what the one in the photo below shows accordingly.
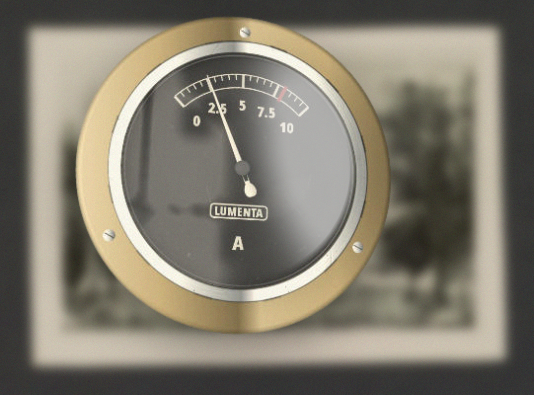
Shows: {"value": 2.5, "unit": "A"}
